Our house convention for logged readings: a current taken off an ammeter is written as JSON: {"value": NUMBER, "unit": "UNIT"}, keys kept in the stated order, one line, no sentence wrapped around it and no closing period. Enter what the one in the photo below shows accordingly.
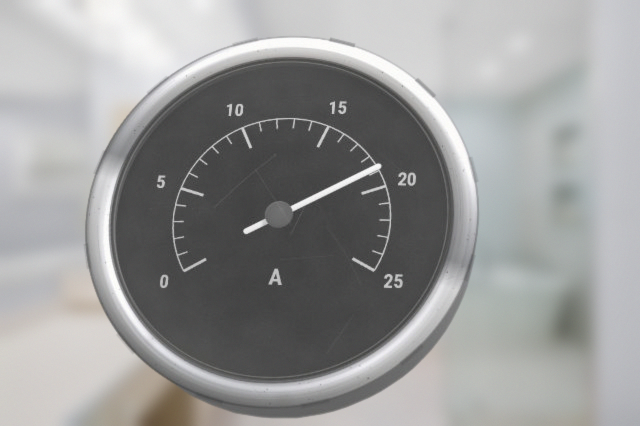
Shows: {"value": 19, "unit": "A"}
